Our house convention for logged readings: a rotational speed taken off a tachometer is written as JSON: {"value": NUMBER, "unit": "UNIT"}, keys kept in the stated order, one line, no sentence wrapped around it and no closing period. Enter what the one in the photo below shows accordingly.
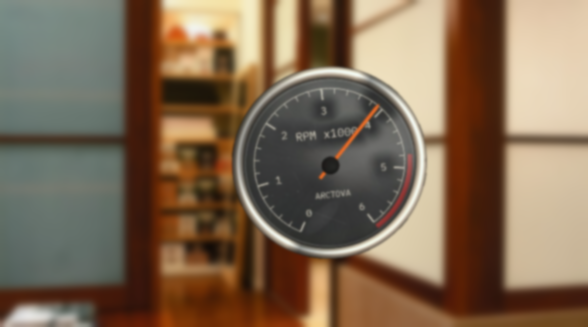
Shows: {"value": 3900, "unit": "rpm"}
